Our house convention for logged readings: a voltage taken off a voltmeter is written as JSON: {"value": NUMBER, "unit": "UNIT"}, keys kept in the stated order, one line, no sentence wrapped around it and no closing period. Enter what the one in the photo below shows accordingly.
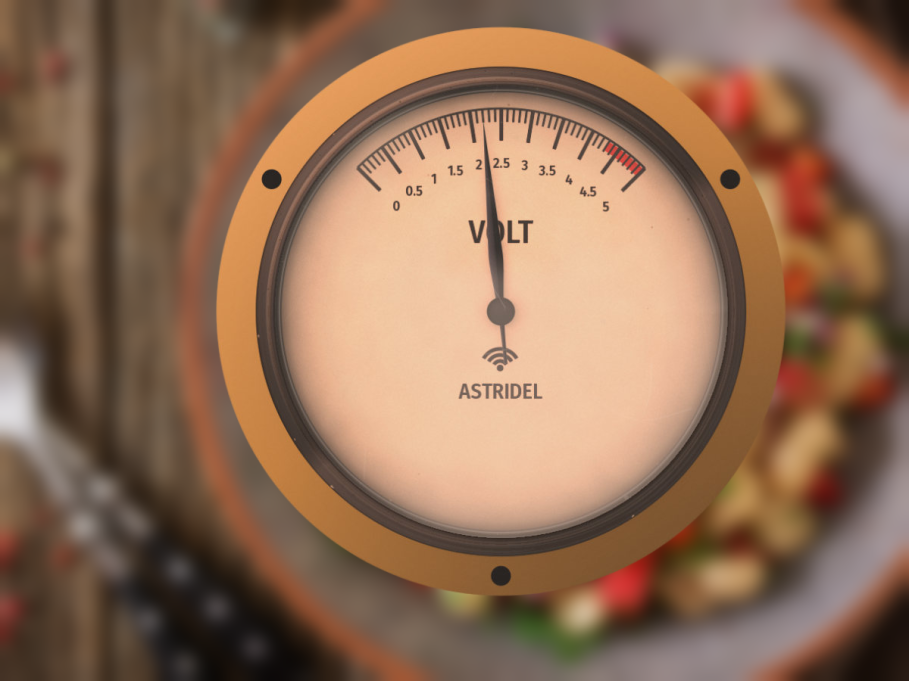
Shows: {"value": 2.2, "unit": "V"}
